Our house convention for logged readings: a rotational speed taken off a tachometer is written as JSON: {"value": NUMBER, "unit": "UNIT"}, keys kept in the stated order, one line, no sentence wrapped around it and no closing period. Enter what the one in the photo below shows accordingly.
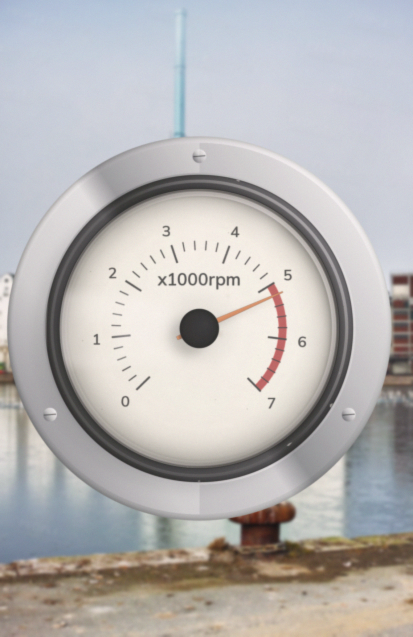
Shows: {"value": 5200, "unit": "rpm"}
